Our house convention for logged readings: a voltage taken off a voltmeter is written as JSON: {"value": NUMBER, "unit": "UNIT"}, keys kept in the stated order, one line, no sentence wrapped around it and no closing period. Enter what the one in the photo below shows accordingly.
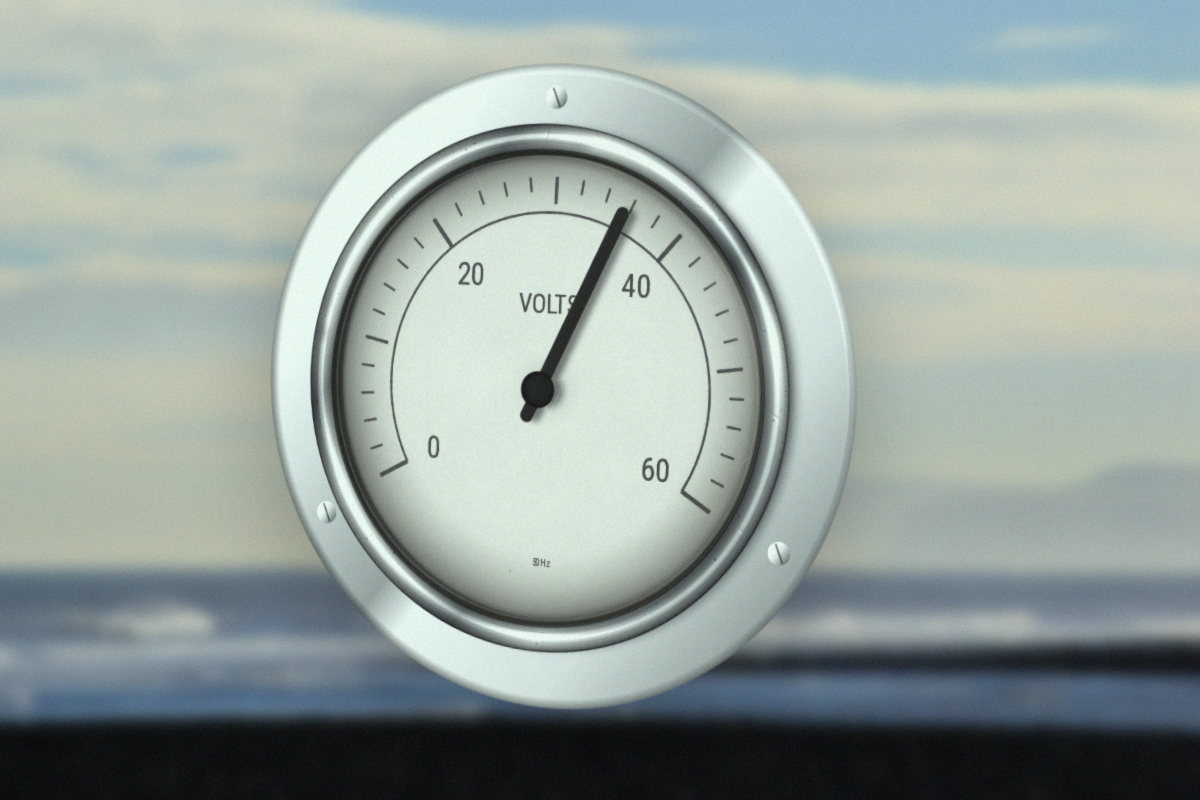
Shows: {"value": 36, "unit": "V"}
